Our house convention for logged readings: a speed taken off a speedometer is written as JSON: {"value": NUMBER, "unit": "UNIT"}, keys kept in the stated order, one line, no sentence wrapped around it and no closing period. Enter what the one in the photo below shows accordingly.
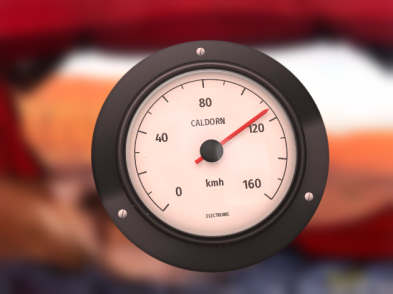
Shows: {"value": 115, "unit": "km/h"}
